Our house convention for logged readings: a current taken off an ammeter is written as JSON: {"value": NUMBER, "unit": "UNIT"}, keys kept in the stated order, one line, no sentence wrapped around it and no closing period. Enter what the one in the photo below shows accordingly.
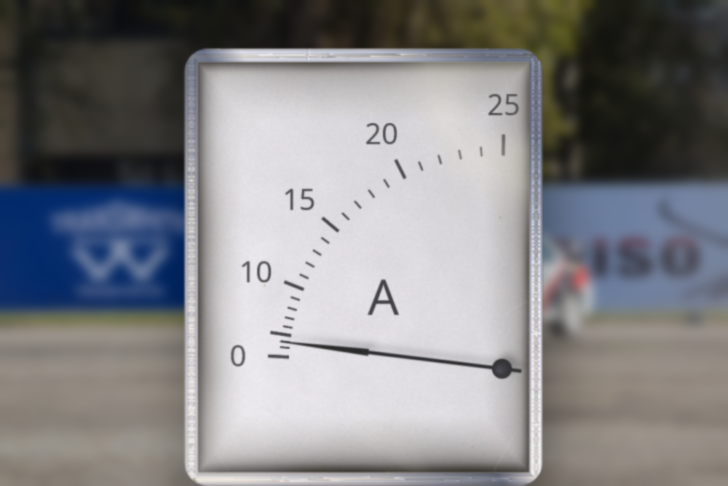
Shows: {"value": 4, "unit": "A"}
